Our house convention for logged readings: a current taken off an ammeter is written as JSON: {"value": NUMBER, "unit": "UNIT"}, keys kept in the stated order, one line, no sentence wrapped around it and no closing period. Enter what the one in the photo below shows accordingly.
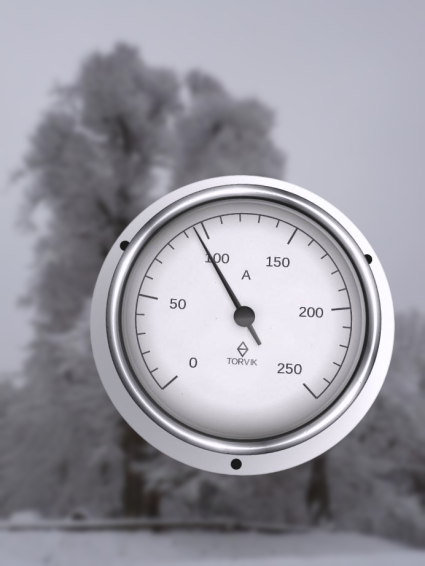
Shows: {"value": 95, "unit": "A"}
